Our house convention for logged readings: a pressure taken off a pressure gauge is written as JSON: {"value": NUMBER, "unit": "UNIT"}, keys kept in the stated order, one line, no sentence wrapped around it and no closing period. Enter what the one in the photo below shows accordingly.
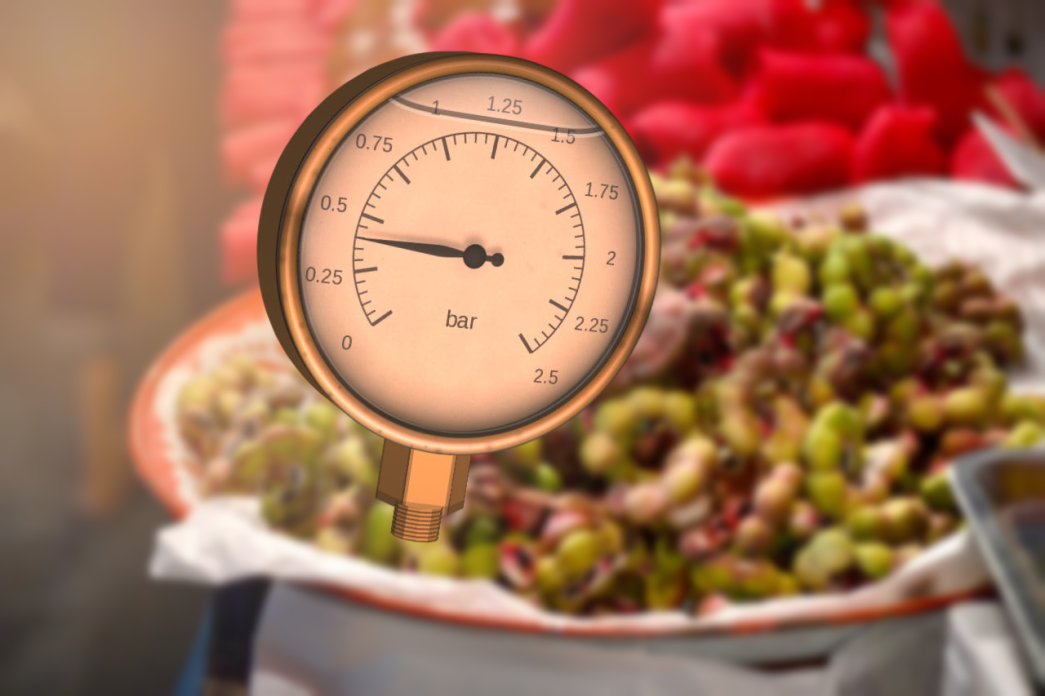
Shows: {"value": 0.4, "unit": "bar"}
